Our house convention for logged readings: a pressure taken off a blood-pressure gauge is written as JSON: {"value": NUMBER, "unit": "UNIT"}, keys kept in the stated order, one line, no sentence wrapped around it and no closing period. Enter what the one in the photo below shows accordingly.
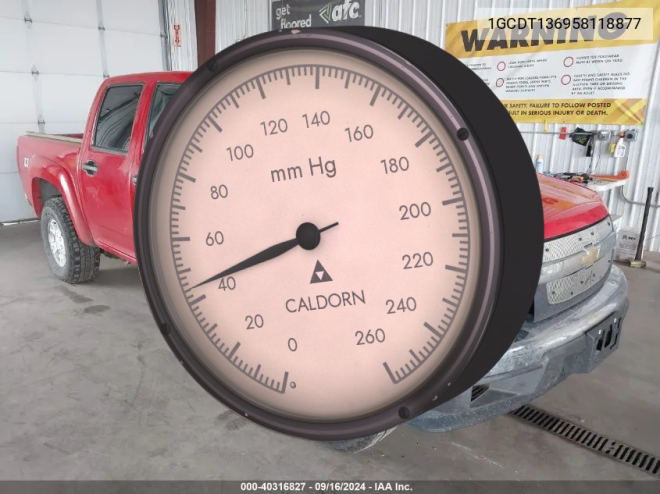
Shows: {"value": 44, "unit": "mmHg"}
